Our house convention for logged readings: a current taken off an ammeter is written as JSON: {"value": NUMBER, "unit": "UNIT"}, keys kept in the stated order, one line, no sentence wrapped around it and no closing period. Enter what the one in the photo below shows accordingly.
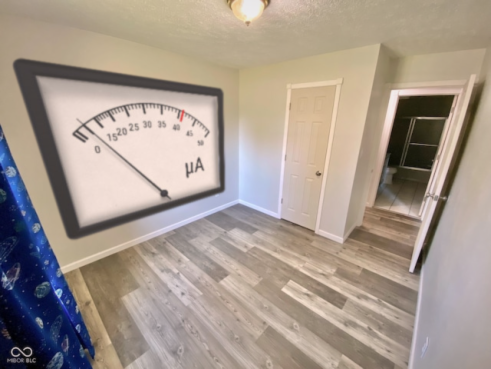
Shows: {"value": 10, "unit": "µA"}
